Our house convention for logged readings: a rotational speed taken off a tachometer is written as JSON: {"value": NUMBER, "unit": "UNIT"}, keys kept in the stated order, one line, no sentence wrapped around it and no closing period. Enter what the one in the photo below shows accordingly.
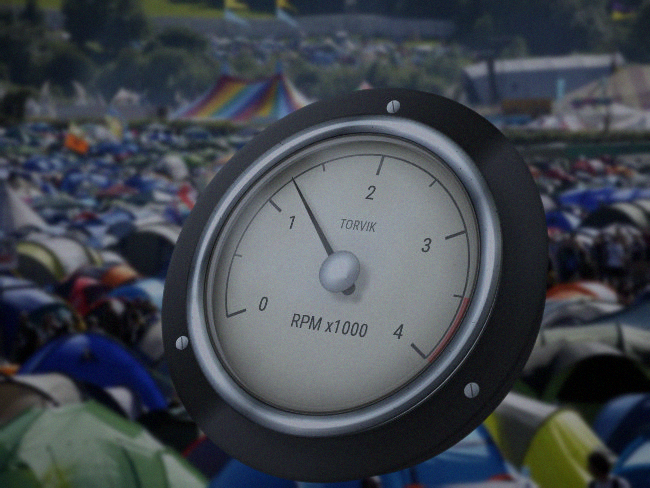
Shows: {"value": 1250, "unit": "rpm"}
